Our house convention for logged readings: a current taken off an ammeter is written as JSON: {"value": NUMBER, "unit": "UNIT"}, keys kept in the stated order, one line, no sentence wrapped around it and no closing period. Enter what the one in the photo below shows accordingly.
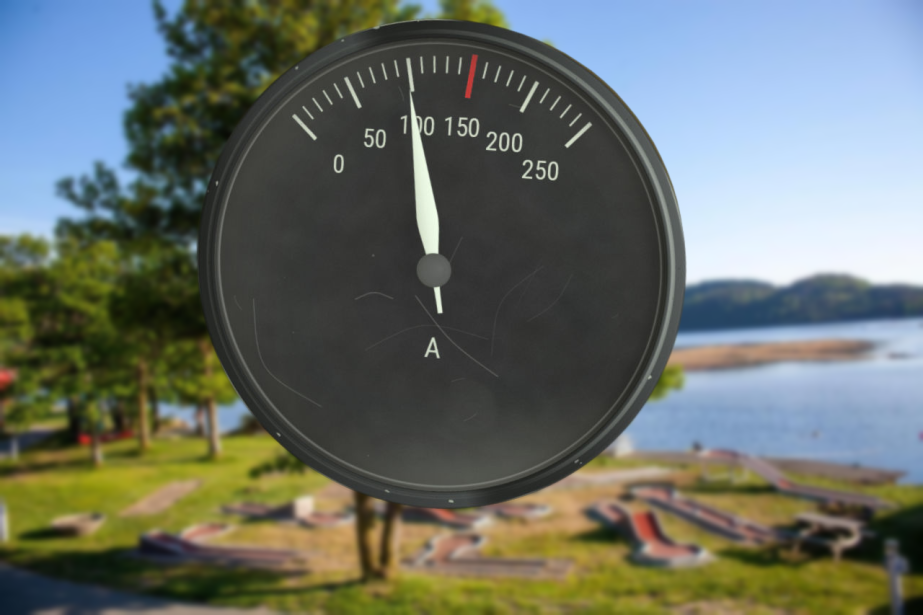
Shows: {"value": 100, "unit": "A"}
